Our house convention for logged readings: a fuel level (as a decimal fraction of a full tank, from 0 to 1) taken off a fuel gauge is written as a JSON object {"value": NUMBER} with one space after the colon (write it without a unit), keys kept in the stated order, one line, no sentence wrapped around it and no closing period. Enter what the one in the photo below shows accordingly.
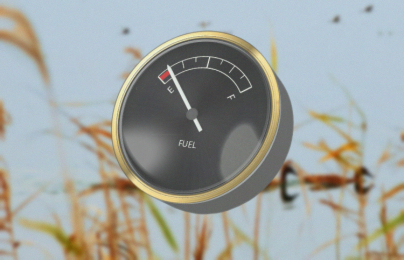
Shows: {"value": 0.125}
